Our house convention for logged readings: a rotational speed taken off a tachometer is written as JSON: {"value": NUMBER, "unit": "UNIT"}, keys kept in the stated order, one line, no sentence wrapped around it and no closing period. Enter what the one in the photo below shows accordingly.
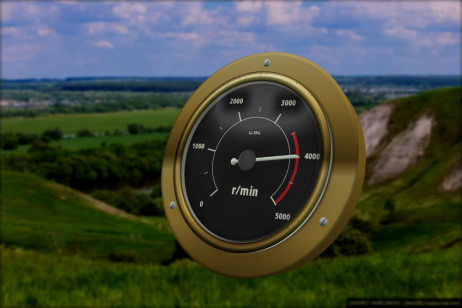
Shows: {"value": 4000, "unit": "rpm"}
